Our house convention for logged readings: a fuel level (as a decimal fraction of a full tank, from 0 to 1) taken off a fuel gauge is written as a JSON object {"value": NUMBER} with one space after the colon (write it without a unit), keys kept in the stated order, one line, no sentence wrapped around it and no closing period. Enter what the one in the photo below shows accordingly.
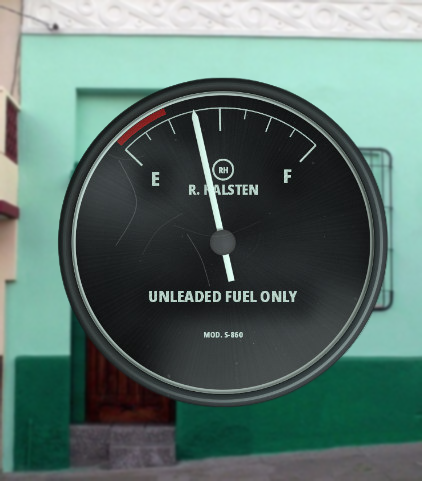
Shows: {"value": 0.375}
